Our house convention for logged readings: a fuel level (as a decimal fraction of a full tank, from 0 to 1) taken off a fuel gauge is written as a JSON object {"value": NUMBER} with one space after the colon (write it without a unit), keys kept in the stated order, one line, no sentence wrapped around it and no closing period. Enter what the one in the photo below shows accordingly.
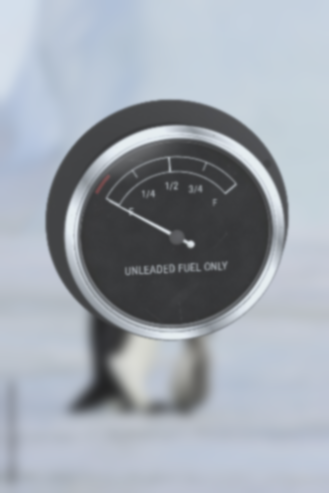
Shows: {"value": 0}
